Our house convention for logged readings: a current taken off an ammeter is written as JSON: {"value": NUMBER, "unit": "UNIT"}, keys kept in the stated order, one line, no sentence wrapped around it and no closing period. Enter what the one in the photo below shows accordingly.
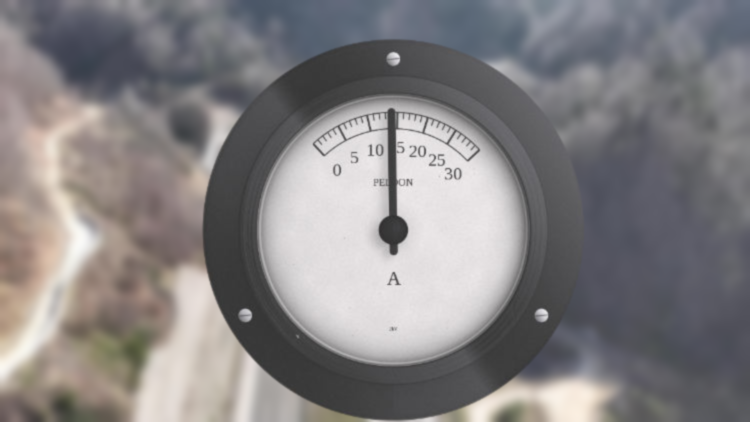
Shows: {"value": 14, "unit": "A"}
